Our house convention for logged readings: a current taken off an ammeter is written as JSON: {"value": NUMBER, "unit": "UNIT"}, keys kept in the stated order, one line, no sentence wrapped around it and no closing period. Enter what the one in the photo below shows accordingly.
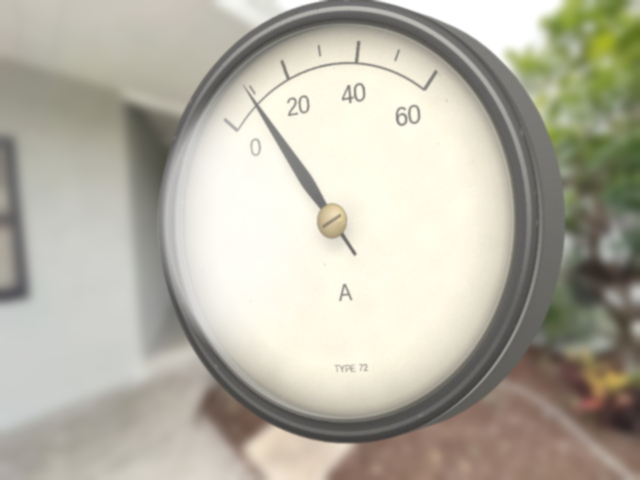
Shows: {"value": 10, "unit": "A"}
